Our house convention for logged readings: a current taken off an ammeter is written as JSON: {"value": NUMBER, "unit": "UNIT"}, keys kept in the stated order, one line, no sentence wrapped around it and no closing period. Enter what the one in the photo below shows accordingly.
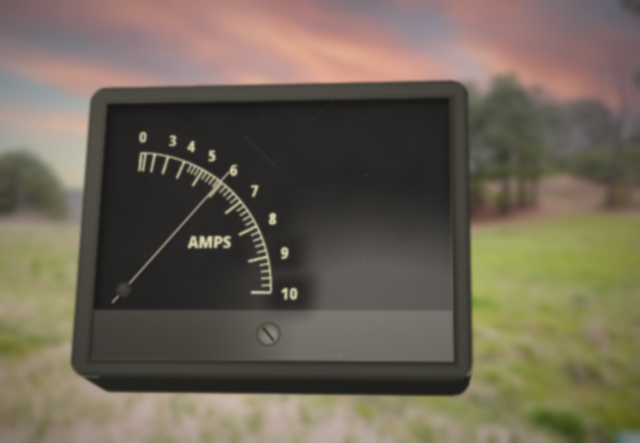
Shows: {"value": 6, "unit": "A"}
